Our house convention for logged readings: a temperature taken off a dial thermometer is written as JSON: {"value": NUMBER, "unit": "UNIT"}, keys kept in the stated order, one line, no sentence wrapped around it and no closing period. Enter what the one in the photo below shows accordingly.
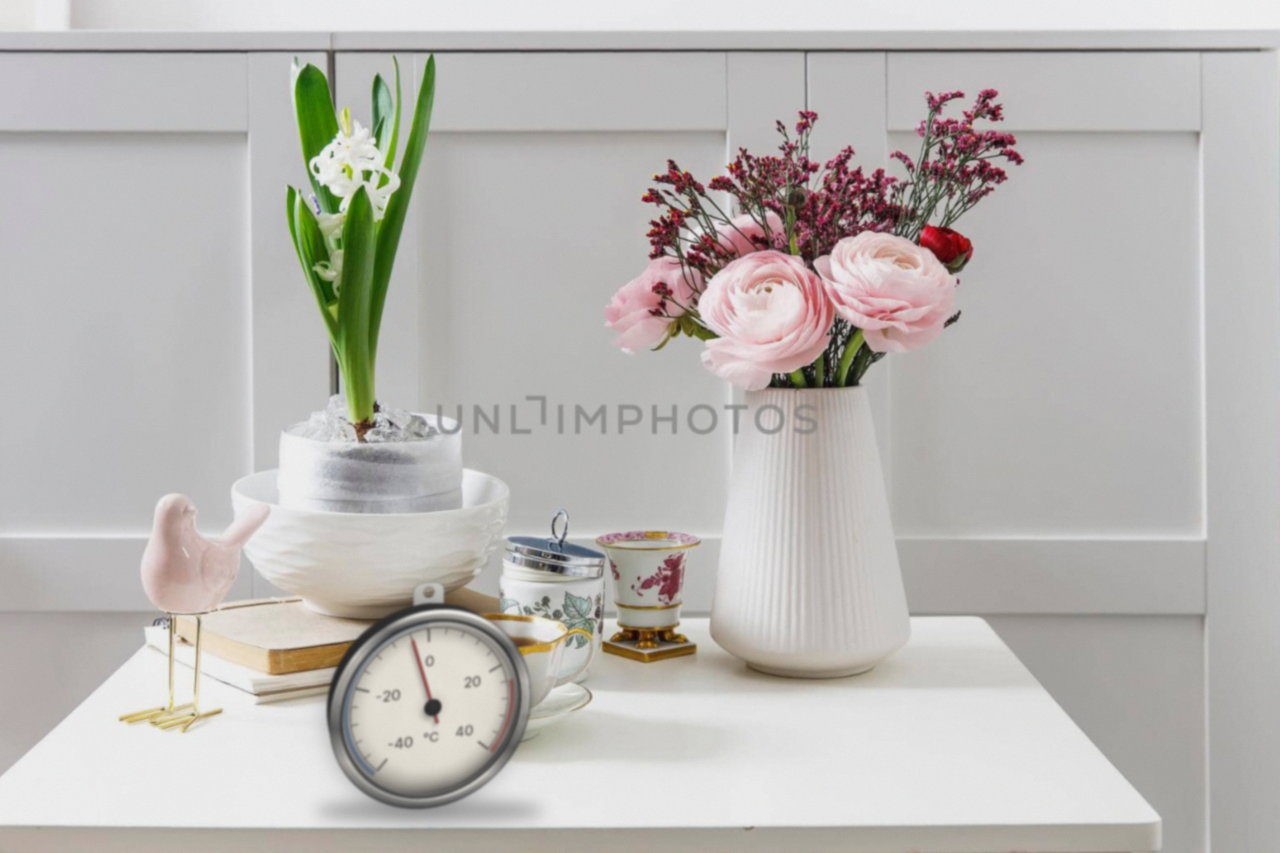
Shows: {"value": -4, "unit": "°C"}
